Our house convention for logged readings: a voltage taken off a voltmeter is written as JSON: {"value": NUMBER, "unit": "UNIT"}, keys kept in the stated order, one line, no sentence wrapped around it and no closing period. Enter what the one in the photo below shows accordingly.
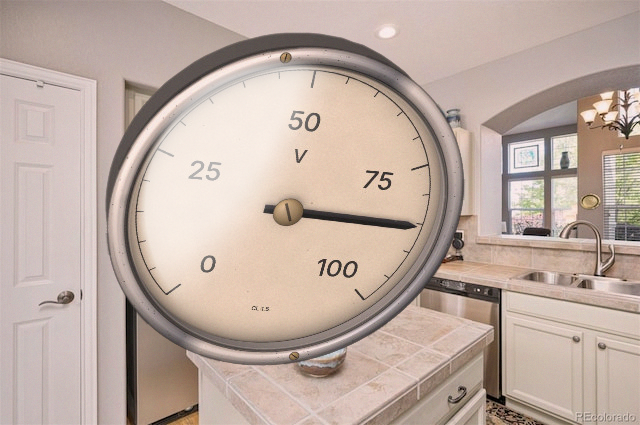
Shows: {"value": 85, "unit": "V"}
